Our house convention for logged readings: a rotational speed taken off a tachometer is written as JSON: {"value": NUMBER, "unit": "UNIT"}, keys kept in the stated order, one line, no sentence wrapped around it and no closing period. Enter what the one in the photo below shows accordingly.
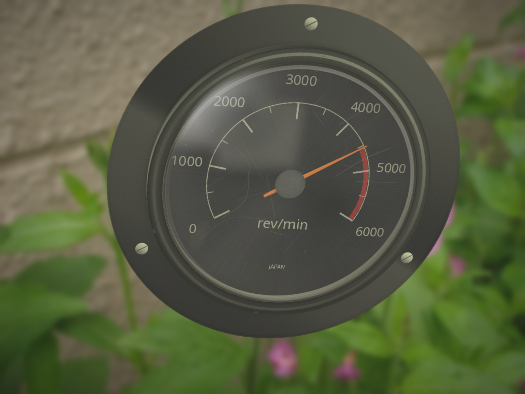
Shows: {"value": 4500, "unit": "rpm"}
